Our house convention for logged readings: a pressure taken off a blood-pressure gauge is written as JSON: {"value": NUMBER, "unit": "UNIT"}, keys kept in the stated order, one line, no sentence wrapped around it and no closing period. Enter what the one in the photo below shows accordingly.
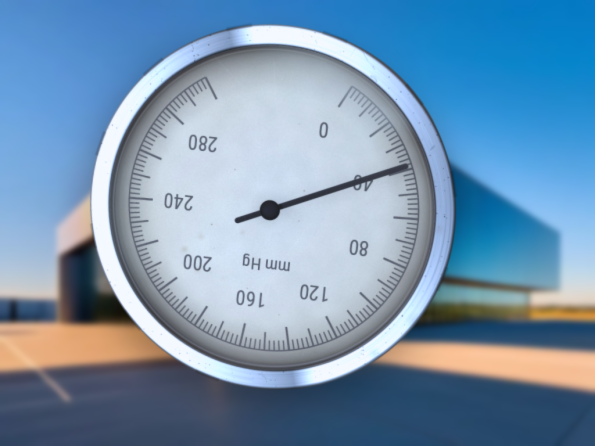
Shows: {"value": 38, "unit": "mmHg"}
